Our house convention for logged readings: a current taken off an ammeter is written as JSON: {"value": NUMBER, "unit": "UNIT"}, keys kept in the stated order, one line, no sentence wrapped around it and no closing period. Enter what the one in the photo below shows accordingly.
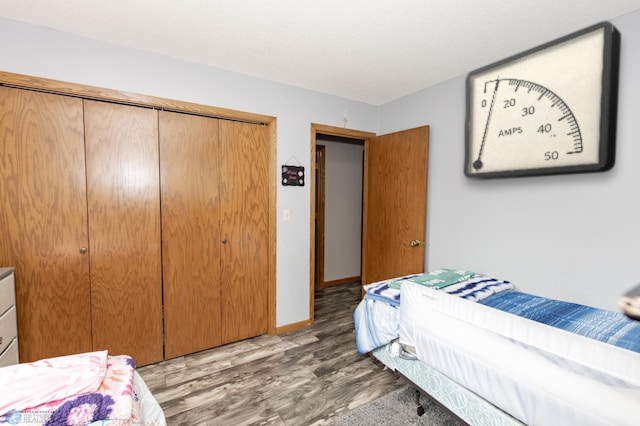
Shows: {"value": 10, "unit": "A"}
